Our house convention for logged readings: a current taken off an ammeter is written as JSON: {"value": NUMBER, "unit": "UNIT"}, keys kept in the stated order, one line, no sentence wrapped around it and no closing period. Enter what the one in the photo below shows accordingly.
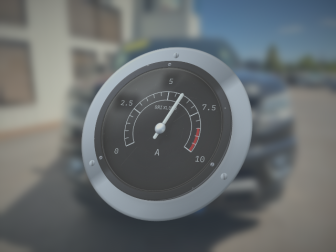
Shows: {"value": 6, "unit": "A"}
